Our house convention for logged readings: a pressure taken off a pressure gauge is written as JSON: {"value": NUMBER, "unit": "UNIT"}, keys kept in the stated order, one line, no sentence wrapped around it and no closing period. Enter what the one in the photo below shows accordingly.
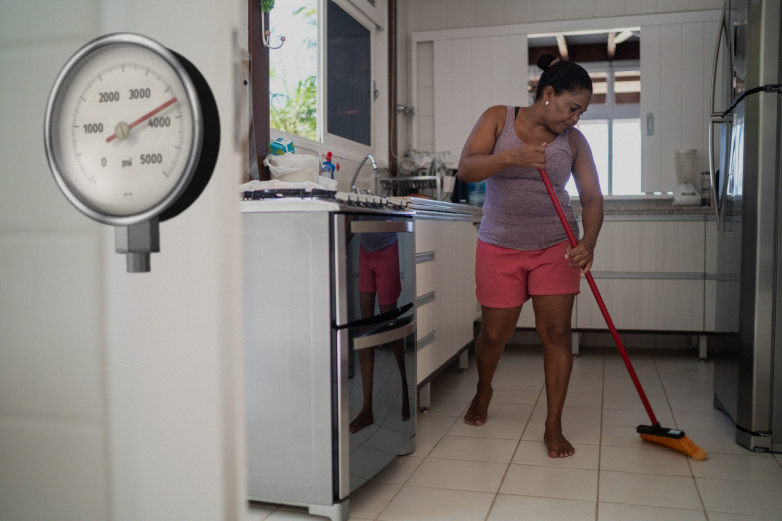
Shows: {"value": 3750, "unit": "psi"}
